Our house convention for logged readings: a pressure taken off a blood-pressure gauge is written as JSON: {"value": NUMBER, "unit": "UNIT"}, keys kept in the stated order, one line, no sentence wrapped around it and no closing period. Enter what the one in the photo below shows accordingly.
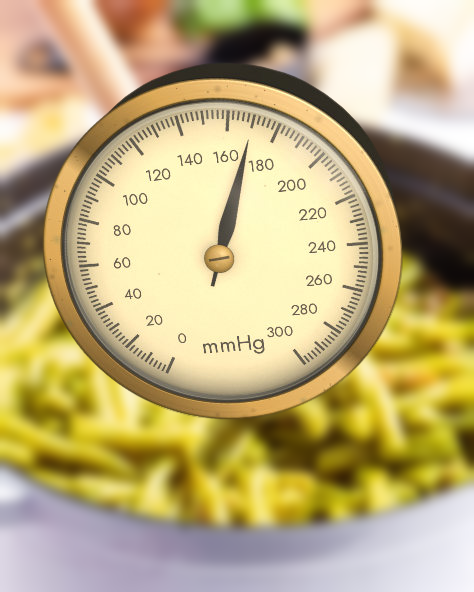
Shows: {"value": 170, "unit": "mmHg"}
